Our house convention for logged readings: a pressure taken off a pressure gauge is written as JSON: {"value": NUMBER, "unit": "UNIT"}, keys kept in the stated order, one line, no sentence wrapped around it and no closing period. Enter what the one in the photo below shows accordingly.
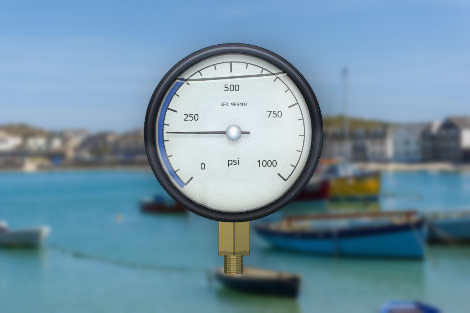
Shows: {"value": 175, "unit": "psi"}
